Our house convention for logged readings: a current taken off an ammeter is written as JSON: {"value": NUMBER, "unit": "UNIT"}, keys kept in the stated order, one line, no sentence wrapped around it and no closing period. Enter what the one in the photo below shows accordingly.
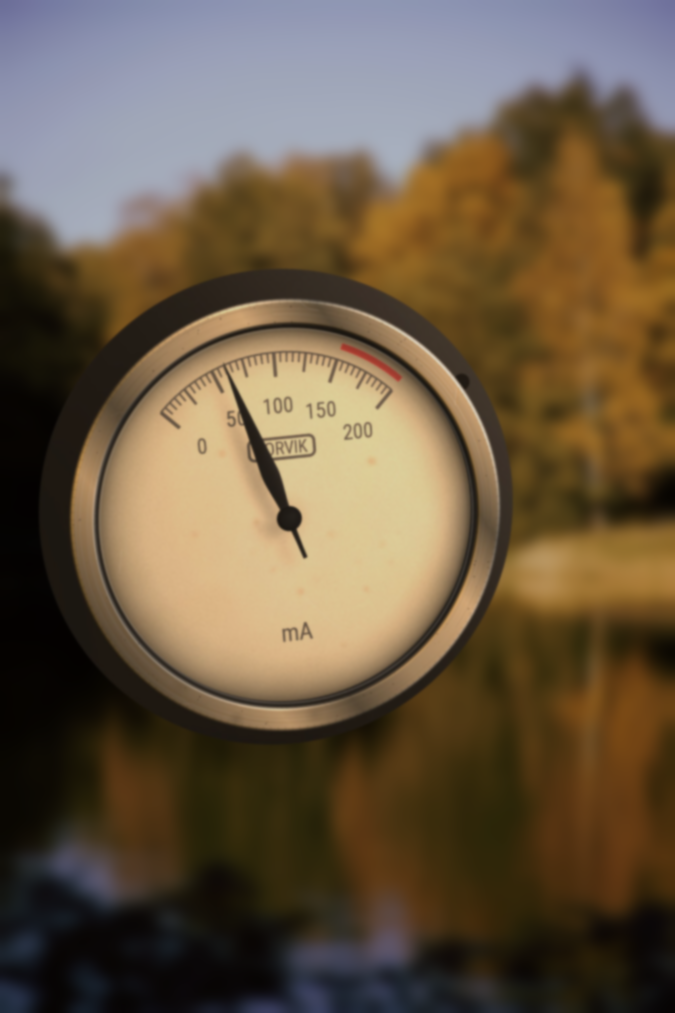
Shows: {"value": 60, "unit": "mA"}
